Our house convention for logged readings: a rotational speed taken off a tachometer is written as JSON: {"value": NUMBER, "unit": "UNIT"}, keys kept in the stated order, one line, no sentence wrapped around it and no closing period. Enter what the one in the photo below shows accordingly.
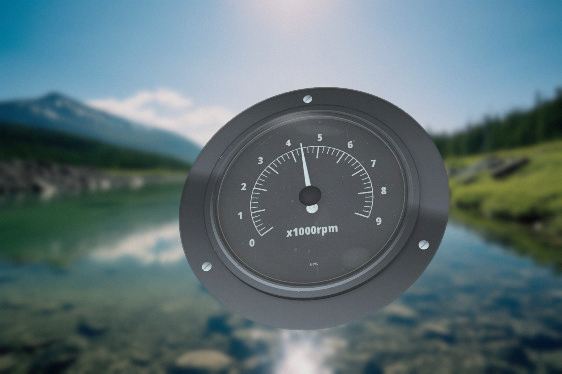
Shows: {"value": 4400, "unit": "rpm"}
